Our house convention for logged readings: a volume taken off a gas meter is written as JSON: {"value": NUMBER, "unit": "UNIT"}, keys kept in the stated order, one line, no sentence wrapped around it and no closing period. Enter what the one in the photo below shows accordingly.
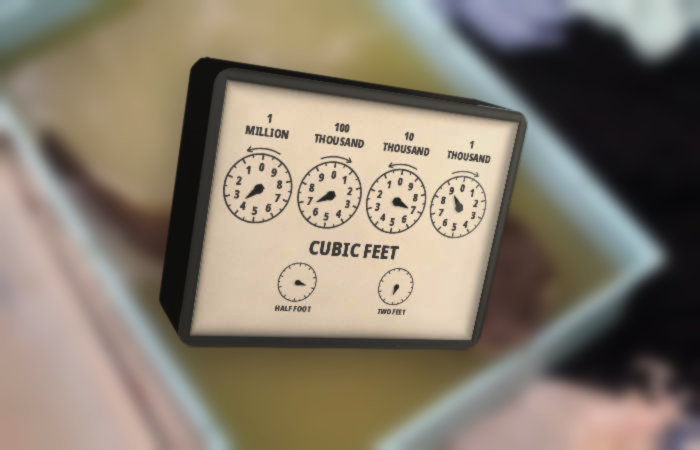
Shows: {"value": 366900, "unit": "ft³"}
